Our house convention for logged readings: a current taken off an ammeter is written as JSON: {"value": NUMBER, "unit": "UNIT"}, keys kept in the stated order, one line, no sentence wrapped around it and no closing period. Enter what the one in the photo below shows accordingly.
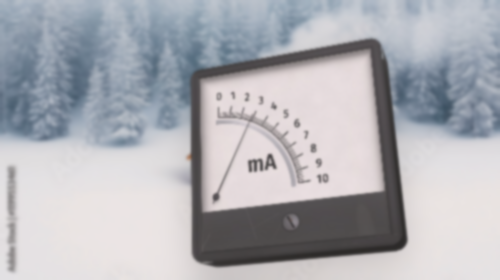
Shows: {"value": 3, "unit": "mA"}
